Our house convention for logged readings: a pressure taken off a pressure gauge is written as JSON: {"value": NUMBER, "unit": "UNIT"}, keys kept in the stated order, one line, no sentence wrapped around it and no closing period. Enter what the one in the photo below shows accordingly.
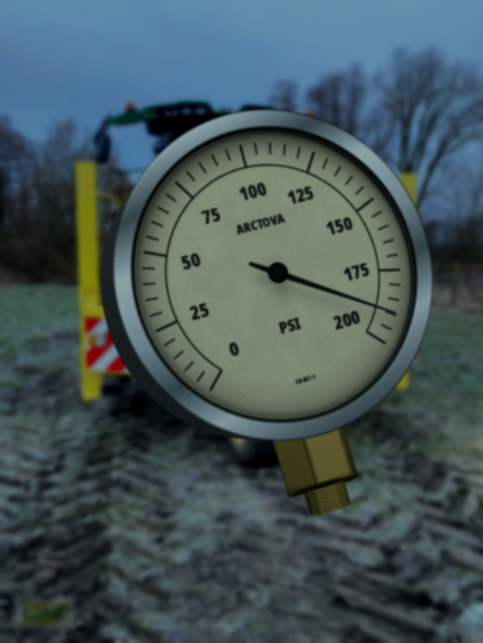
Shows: {"value": 190, "unit": "psi"}
